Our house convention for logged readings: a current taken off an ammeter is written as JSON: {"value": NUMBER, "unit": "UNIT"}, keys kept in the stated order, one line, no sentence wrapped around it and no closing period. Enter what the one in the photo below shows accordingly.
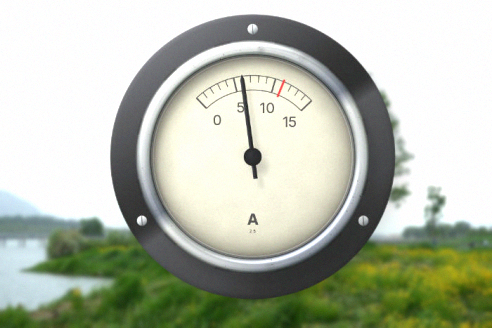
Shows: {"value": 6, "unit": "A"}
